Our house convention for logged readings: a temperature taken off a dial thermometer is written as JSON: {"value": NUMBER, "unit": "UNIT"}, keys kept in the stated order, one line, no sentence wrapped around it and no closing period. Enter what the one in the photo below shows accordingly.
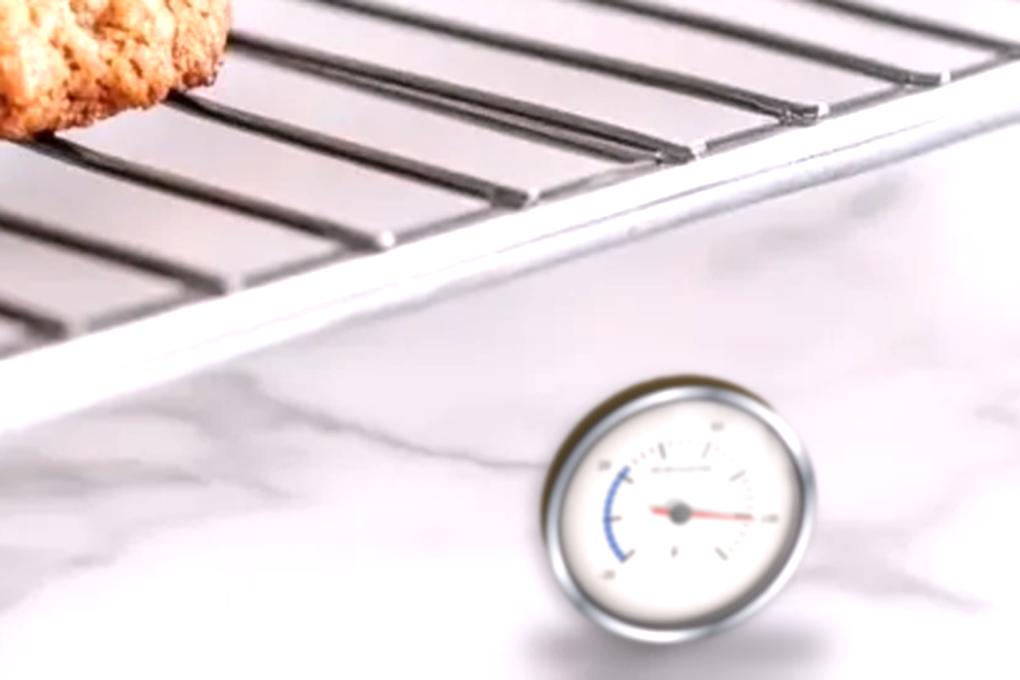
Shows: {"value": 100, "unit": "°F"}
